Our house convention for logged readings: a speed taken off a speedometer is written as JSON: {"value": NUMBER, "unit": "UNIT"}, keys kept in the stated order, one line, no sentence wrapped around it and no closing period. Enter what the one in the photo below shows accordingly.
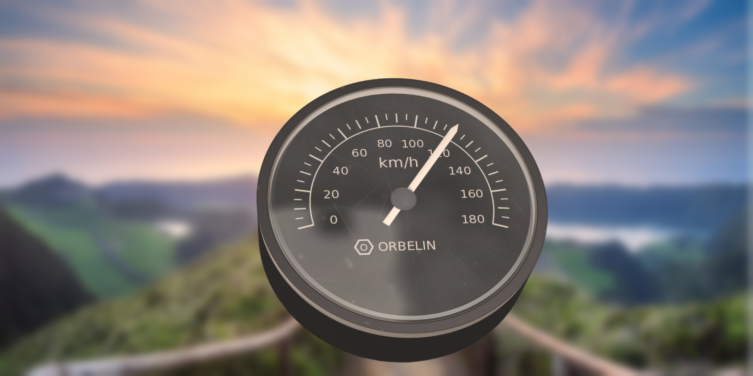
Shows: {"value": 120, "unit": "km/h"}
